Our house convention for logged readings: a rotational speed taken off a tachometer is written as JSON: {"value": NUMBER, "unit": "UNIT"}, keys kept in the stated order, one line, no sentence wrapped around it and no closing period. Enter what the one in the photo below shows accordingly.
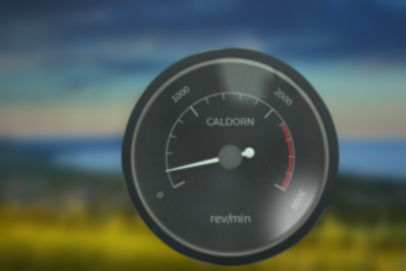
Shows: {"value": 200, "unit": "rpm"}
